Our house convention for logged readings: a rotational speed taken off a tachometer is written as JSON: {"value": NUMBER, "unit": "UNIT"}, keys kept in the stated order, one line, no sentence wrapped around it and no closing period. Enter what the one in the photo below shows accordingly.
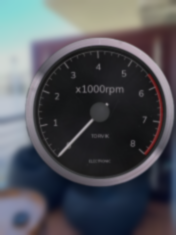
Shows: {"value": 0, "unit": "rpm"}
